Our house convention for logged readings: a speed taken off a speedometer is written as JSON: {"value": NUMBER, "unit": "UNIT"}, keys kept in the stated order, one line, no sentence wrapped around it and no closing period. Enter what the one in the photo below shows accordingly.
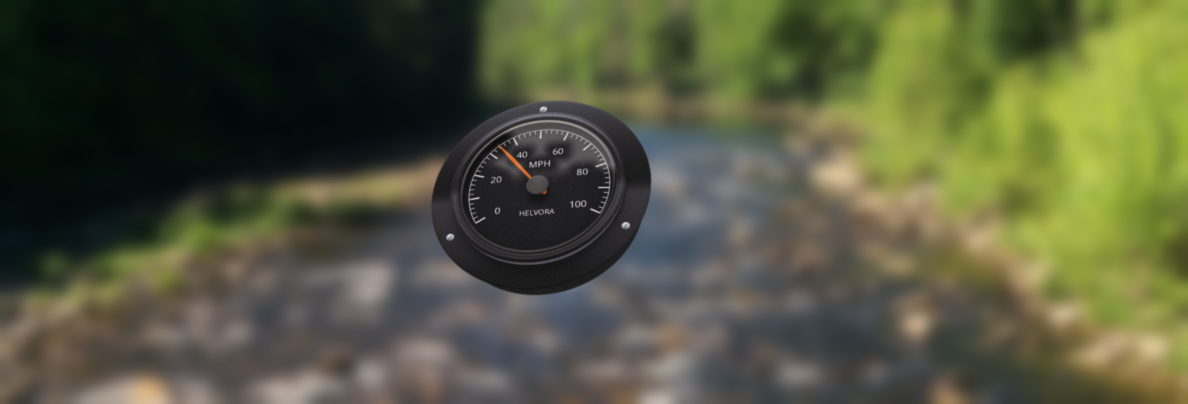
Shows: {"value": 34, "unit": "mph"}
